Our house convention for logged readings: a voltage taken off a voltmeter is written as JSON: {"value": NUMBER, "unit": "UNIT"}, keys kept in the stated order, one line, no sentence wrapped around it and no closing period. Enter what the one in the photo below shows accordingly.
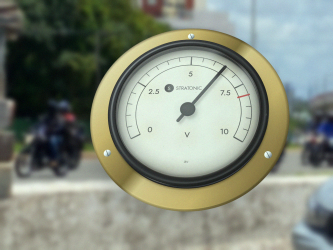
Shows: {"value": 6.5, "unit": "V"}
